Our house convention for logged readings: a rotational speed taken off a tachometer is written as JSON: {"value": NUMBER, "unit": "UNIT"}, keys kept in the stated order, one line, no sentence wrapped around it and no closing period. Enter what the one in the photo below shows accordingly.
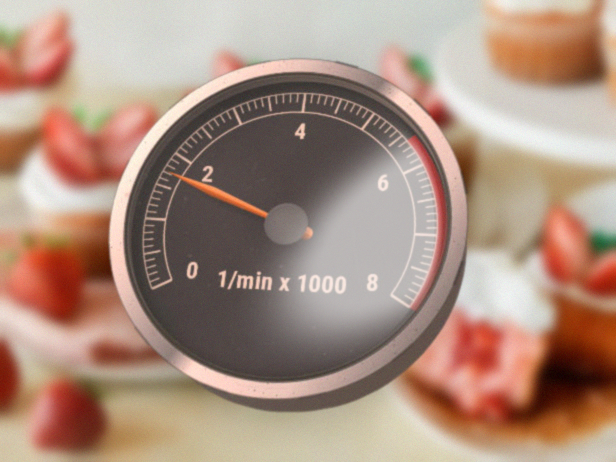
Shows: {"value": 1700, "unit": "rpm"}
